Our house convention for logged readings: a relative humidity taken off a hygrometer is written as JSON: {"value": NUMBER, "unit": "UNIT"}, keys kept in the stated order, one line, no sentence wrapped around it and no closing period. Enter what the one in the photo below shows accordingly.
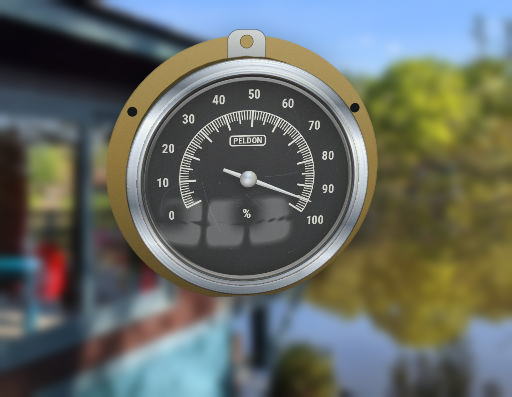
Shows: {"value": 95, "unit": "%"}
